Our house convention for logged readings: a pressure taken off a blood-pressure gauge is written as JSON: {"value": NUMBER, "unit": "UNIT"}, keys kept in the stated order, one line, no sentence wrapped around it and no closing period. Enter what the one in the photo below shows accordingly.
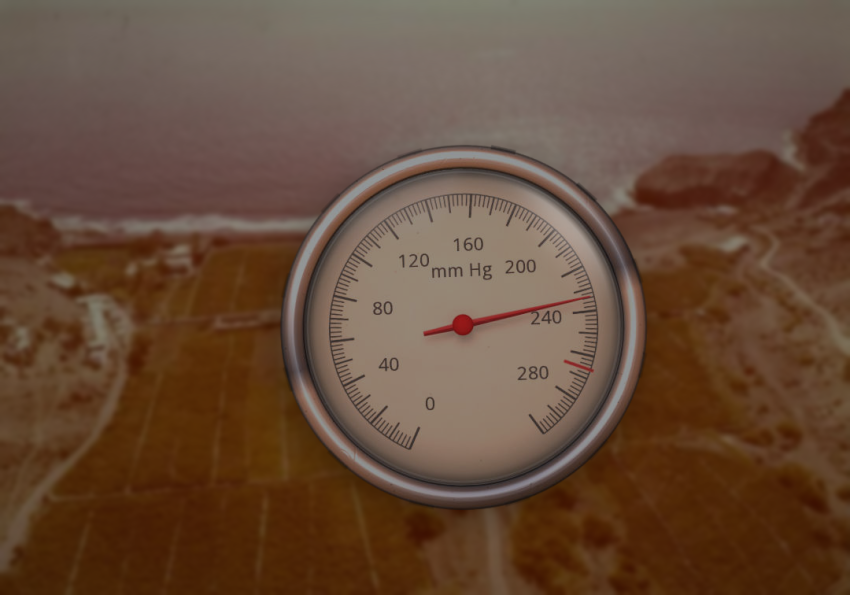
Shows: {"value": 234, "unit": "mmHg"}
